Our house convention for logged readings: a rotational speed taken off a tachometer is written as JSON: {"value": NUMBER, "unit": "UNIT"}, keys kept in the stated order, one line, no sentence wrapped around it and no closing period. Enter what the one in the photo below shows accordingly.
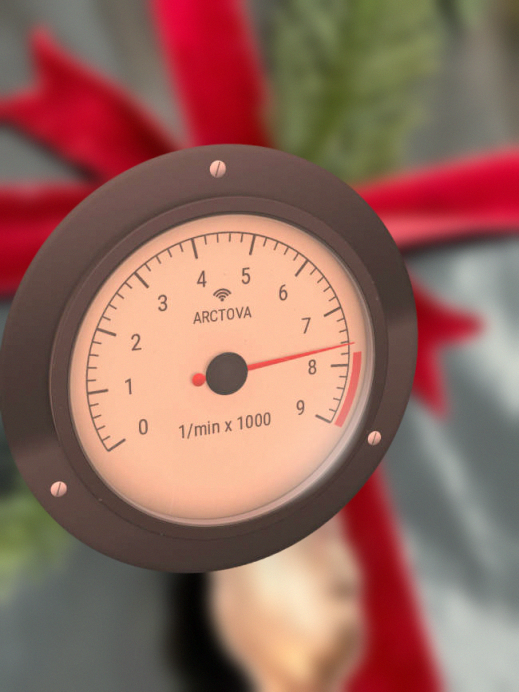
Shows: {"value": 7600, "unit": "rpm"}
